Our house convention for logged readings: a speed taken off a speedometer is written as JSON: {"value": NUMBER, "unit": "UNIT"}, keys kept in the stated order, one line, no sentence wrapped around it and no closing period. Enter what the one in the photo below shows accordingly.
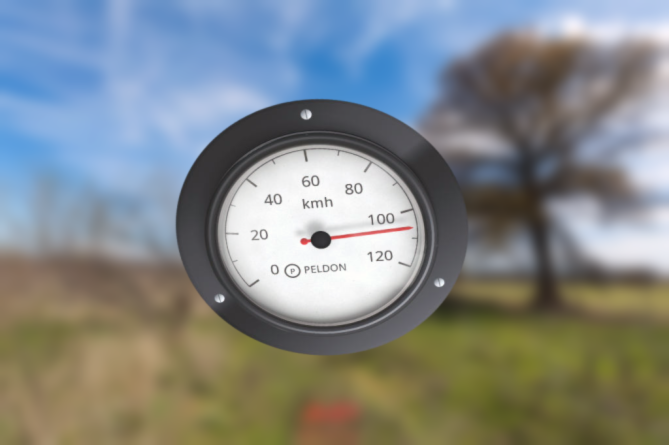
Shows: {"value": 105, "unit": "km/h"}
